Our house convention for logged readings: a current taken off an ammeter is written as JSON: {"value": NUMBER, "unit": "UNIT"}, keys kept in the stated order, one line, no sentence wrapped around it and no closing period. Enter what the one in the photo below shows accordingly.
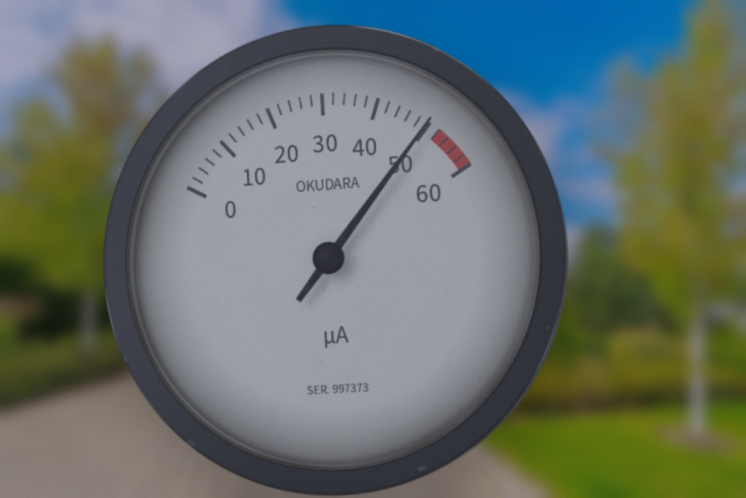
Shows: {"value": 50, "unit": "µA"}
